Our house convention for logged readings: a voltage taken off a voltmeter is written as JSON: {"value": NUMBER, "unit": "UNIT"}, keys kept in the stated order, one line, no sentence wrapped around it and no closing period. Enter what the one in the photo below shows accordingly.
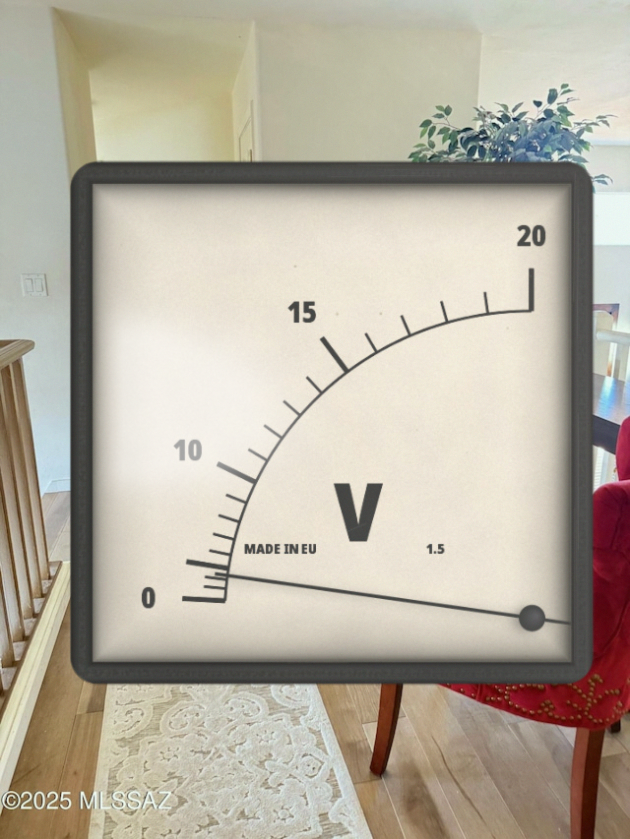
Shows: {"value": 4.5, "unit": "V"}
